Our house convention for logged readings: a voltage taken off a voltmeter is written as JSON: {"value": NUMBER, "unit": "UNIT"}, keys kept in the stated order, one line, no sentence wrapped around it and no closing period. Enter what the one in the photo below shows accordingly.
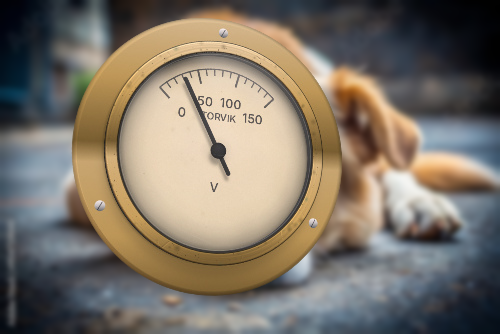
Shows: {"value": 30, "unit": "V"}
